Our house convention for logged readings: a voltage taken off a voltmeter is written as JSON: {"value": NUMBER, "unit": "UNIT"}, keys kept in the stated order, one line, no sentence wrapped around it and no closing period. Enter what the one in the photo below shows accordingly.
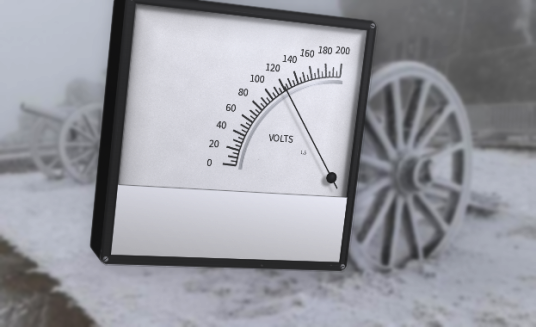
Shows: {"value": 120, "unit": "V"}
